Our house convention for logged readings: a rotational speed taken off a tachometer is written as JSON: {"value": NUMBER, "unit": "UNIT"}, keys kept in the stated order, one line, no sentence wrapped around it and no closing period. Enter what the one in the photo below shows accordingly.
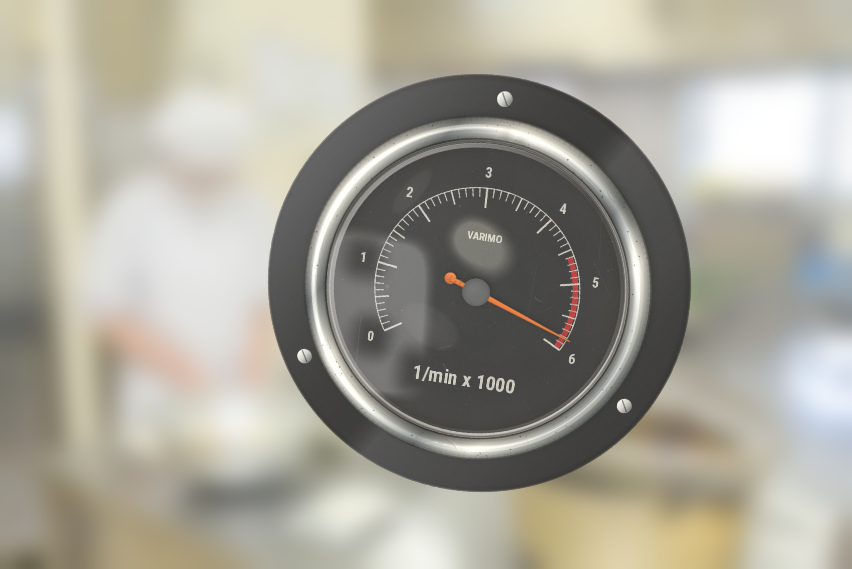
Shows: {"value": 5800, "unit": "rpm"}
